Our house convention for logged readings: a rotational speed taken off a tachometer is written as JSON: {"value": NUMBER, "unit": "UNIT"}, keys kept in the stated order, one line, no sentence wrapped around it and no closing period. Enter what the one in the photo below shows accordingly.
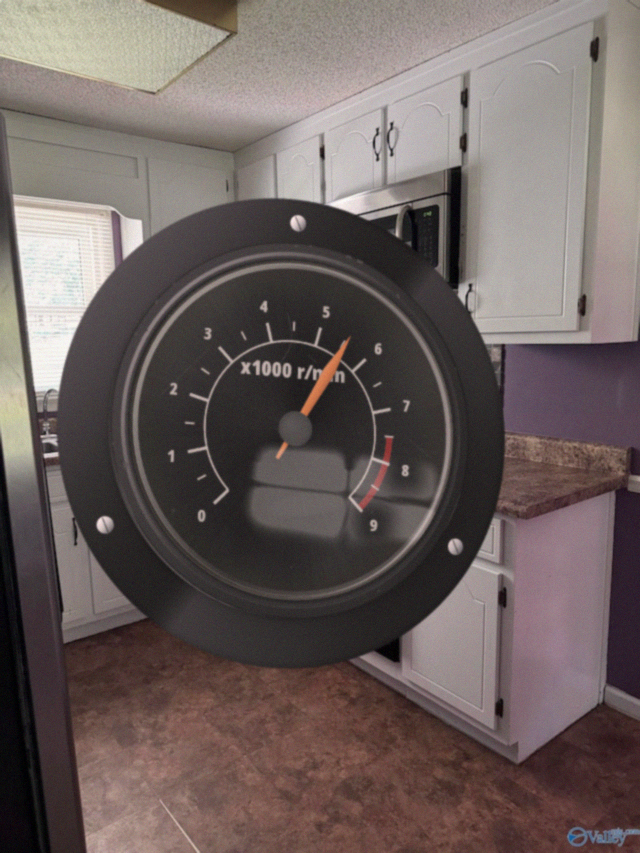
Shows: {"value": 5500, "unit": "rpm"}
